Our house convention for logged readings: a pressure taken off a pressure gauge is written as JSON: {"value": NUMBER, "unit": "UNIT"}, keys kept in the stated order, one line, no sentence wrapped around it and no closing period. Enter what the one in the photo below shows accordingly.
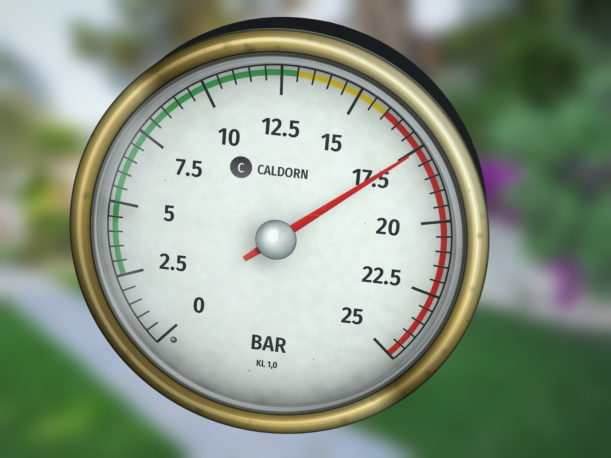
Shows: {"value": 17.5, "unit": "bar"}
